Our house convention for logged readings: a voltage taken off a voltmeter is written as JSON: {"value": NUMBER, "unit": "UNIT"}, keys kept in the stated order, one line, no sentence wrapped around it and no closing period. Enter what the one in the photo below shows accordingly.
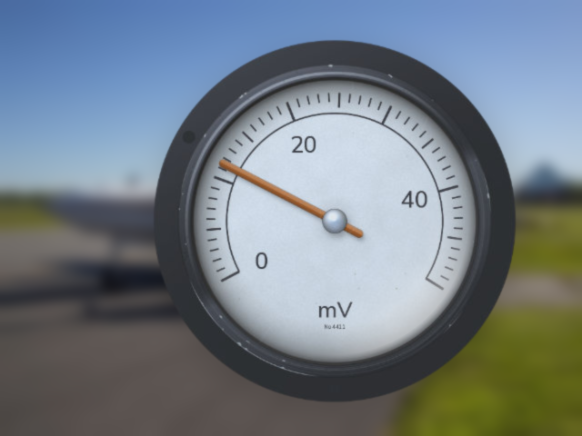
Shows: {"value": 11.5, "unit": "mV"}
